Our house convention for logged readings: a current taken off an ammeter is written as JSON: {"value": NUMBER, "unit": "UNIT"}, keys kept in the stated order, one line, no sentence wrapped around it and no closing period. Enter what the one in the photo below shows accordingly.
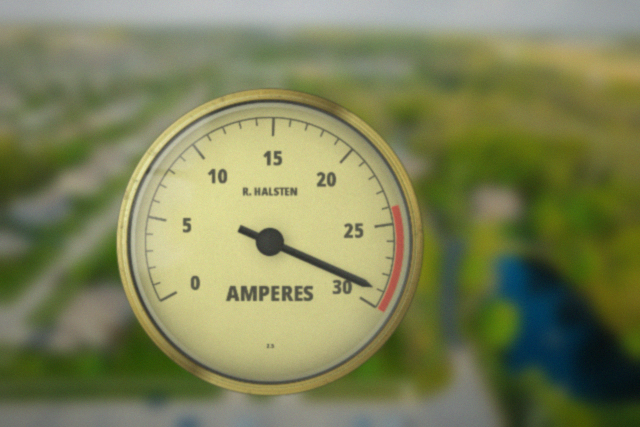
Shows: {"value": 29, "unit": "A"}
